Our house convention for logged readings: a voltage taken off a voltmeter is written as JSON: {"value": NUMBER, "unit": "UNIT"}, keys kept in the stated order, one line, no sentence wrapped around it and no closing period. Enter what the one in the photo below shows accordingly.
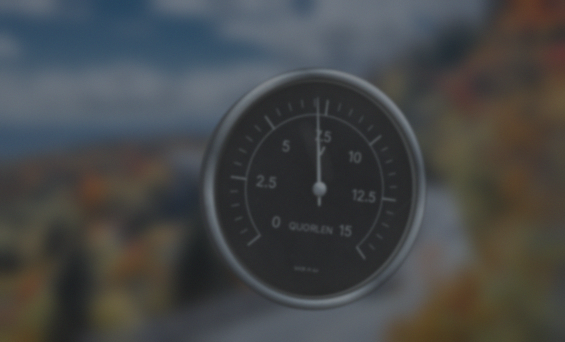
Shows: {"value": 7, "unit": "V"}
